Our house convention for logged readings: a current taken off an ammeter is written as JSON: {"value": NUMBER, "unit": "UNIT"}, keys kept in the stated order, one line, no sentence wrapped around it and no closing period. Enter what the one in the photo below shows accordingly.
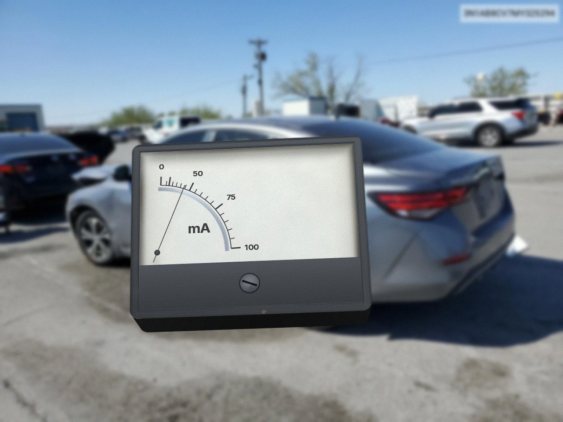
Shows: {"value": 45, "unit": "mA"}
